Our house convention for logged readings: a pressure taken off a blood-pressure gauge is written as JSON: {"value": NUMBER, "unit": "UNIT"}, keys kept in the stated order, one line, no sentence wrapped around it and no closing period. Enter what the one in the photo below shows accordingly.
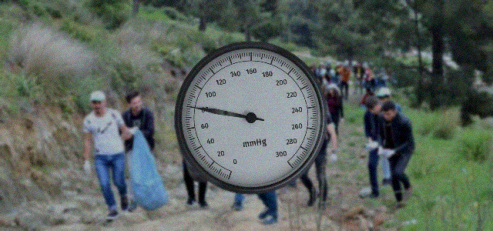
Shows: {"value": 80, "unit": "mmHg"}
